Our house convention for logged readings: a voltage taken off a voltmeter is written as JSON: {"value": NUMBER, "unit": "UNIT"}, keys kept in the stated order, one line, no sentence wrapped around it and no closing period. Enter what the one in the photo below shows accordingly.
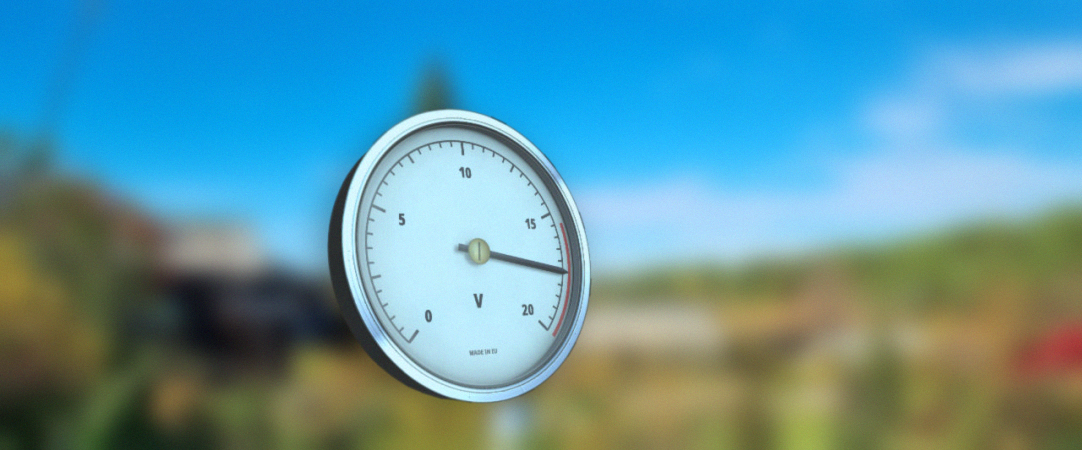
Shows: {"value": 17.5, "unit": "V"}
